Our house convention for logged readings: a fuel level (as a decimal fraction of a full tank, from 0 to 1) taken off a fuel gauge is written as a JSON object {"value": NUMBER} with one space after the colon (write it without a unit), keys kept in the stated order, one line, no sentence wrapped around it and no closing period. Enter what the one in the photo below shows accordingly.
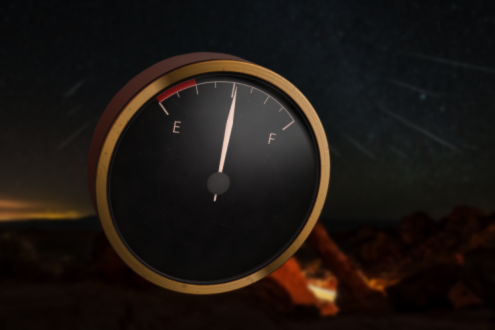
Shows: {"value": 0.5}
